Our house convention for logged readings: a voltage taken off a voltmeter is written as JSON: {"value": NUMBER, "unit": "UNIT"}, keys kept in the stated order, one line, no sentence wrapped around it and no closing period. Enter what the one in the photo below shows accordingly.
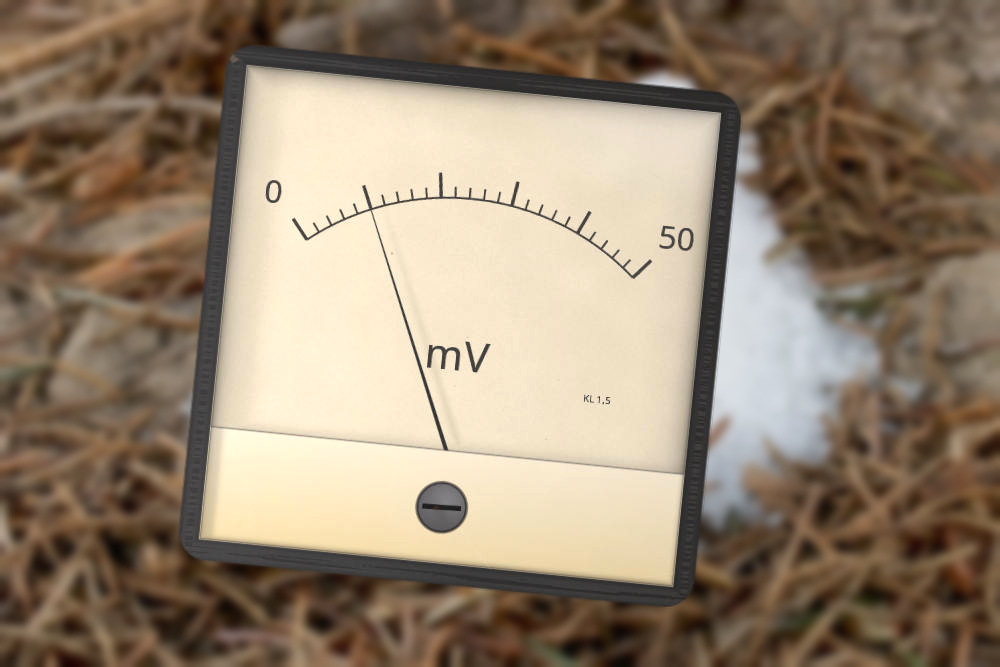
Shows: {"value": 10, "unit": "mV"}
